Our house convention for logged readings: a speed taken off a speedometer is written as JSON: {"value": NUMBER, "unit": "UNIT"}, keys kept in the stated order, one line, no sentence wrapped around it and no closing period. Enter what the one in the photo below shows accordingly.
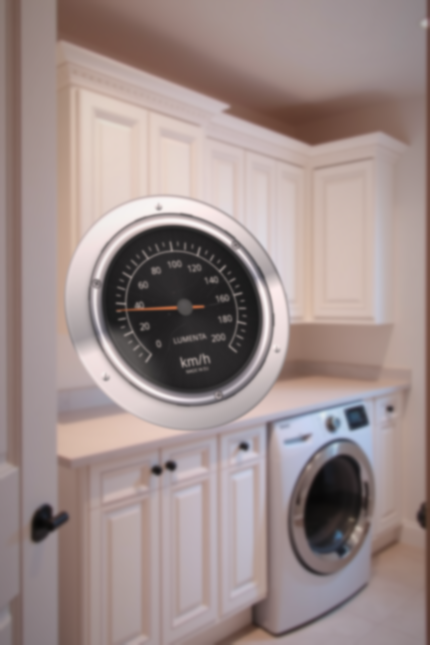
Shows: {"value": 35, "unit": "km/h"}
